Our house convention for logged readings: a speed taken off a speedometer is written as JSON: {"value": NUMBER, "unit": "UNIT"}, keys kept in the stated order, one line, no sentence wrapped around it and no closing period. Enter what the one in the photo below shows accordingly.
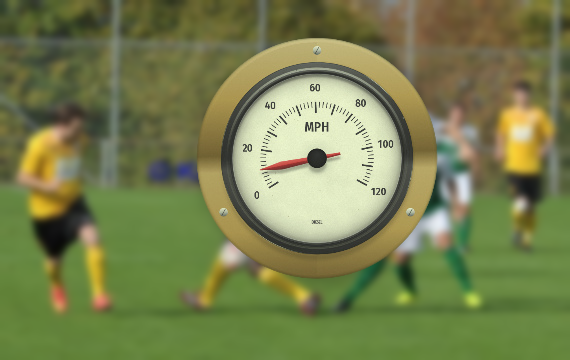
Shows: {"value": 10, "unit": "mph"}
